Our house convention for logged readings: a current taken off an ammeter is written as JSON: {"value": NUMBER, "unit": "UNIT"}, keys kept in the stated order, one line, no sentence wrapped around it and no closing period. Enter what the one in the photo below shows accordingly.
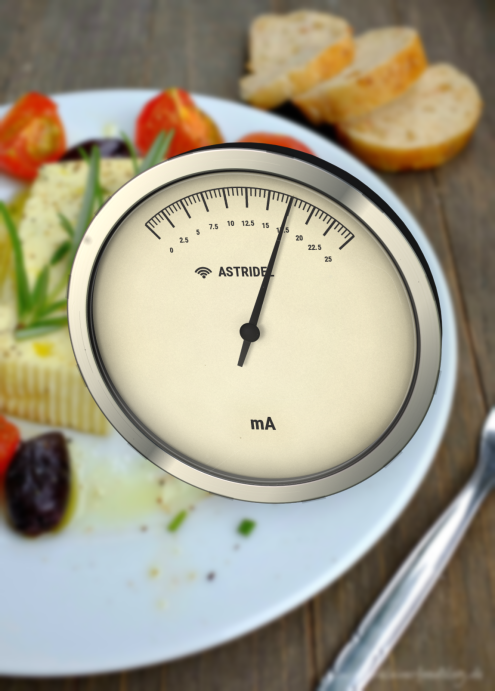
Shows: {"value": 17.5, "unit": "mA"}
